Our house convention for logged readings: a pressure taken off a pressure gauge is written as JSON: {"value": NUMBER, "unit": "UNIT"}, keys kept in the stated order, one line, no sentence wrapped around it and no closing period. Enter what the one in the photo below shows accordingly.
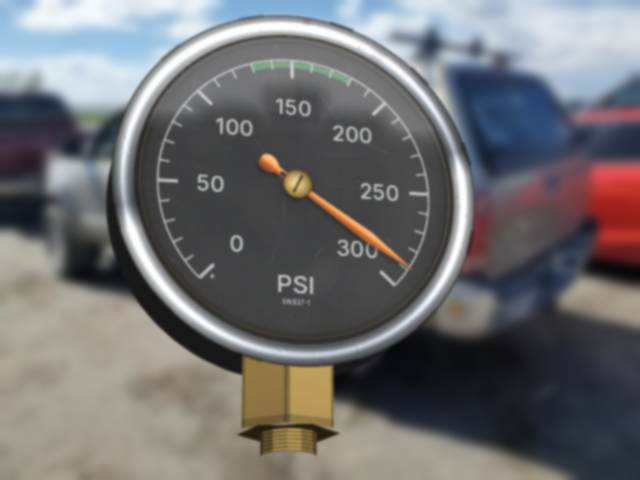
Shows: {"value": 290, "unit": "psi"}
